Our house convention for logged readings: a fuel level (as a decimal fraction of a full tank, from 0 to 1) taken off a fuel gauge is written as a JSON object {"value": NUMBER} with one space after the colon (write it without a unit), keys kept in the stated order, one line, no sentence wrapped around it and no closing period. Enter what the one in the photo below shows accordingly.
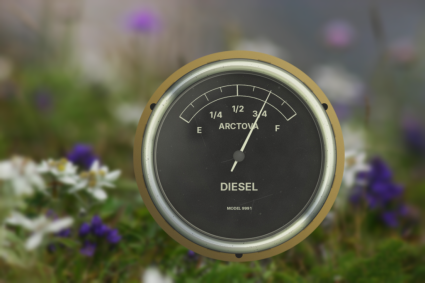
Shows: {"value": 0.75}
